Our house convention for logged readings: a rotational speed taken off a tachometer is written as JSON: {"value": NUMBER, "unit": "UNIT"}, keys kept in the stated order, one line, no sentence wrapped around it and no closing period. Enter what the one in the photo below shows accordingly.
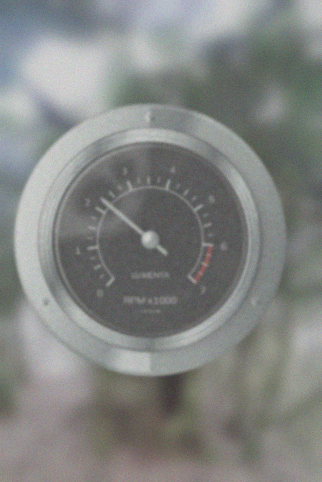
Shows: {"value": 2250, "unit": "rpm"}
